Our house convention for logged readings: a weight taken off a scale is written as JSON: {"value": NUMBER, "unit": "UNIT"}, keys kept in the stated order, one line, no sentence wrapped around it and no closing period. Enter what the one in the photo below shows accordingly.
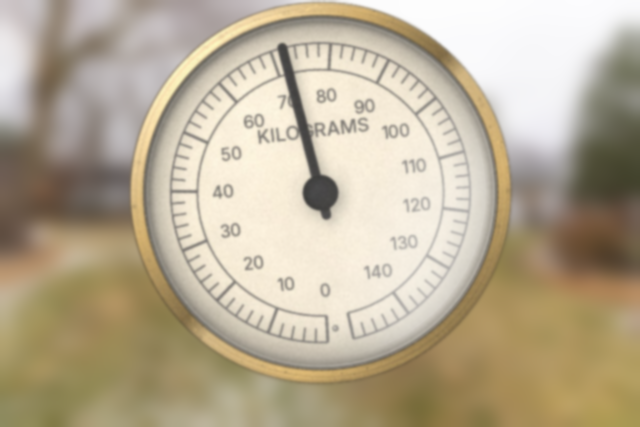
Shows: {"value": 72, "unit": "kg"}
